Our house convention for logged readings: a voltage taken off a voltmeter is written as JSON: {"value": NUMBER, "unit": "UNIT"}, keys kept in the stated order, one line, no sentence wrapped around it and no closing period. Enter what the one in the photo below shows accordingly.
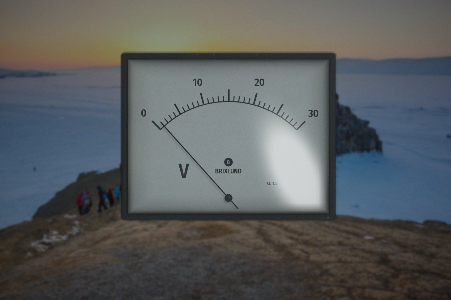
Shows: {"value": 1, "unit": "V"}
